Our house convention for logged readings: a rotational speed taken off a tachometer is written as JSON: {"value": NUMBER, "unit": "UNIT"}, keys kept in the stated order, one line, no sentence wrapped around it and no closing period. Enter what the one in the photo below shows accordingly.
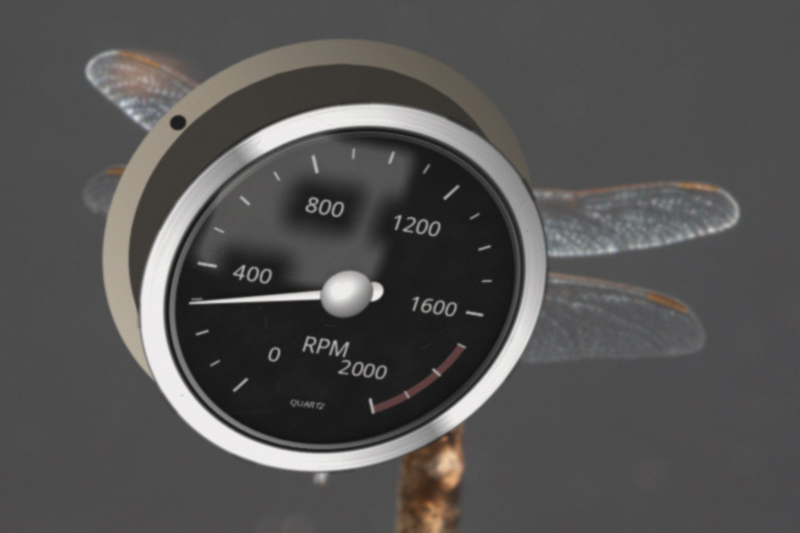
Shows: {"value": 300, "unit": "rpm"}
